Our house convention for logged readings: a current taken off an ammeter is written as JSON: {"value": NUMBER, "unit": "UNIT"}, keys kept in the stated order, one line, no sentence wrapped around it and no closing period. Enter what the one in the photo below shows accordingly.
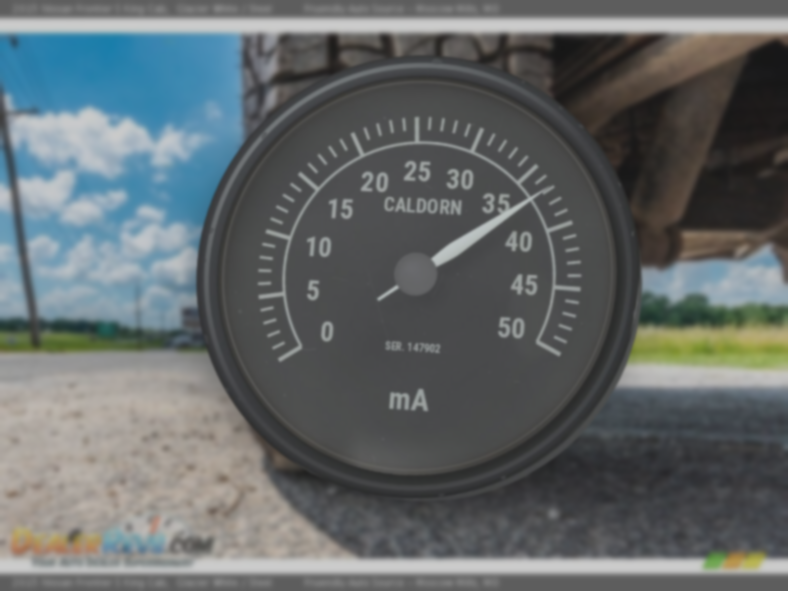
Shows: {"value": 37, "unit": "mA"}
